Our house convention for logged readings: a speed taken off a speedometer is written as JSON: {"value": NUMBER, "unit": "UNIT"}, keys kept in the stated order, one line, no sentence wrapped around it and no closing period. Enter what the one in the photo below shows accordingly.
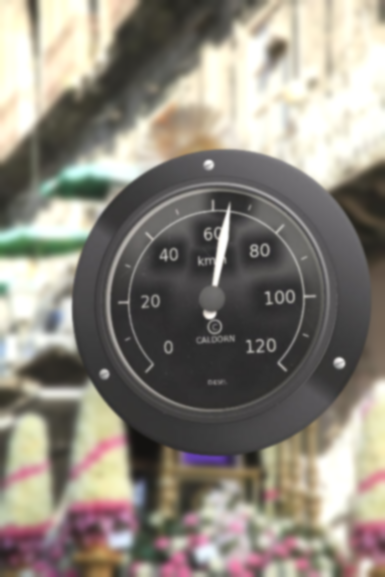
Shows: {"value": 65, "unit": "km/h"}
